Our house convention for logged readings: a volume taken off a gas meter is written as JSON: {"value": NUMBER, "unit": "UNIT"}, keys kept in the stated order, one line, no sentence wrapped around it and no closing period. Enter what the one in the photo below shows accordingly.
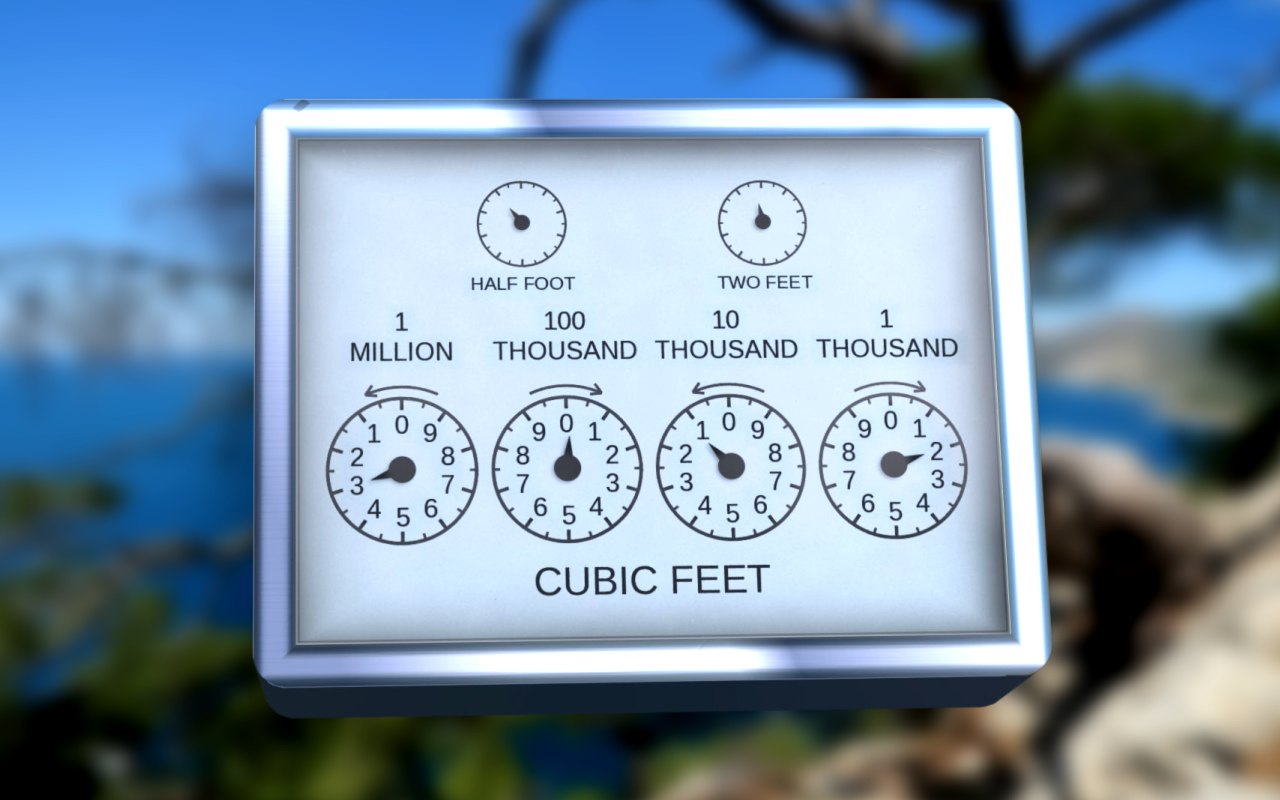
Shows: {"value": 301200, "unit": "ft³"}
